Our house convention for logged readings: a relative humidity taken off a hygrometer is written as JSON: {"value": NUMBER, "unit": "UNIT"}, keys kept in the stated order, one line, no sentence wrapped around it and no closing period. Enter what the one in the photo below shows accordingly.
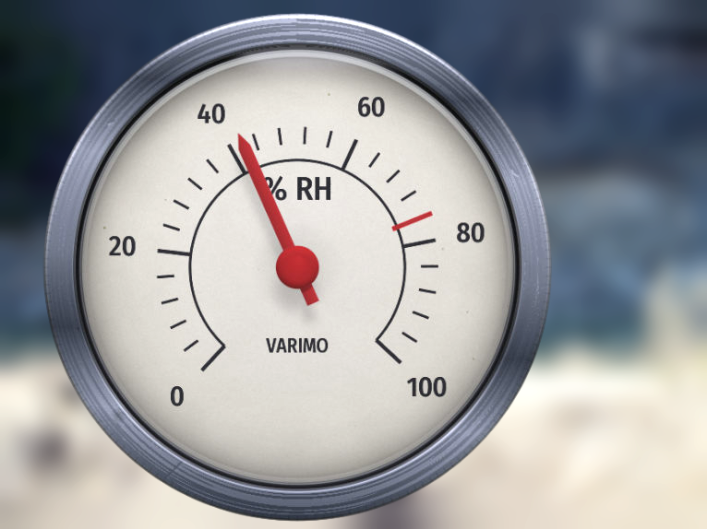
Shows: {"value": 42, "unit": "%"}
